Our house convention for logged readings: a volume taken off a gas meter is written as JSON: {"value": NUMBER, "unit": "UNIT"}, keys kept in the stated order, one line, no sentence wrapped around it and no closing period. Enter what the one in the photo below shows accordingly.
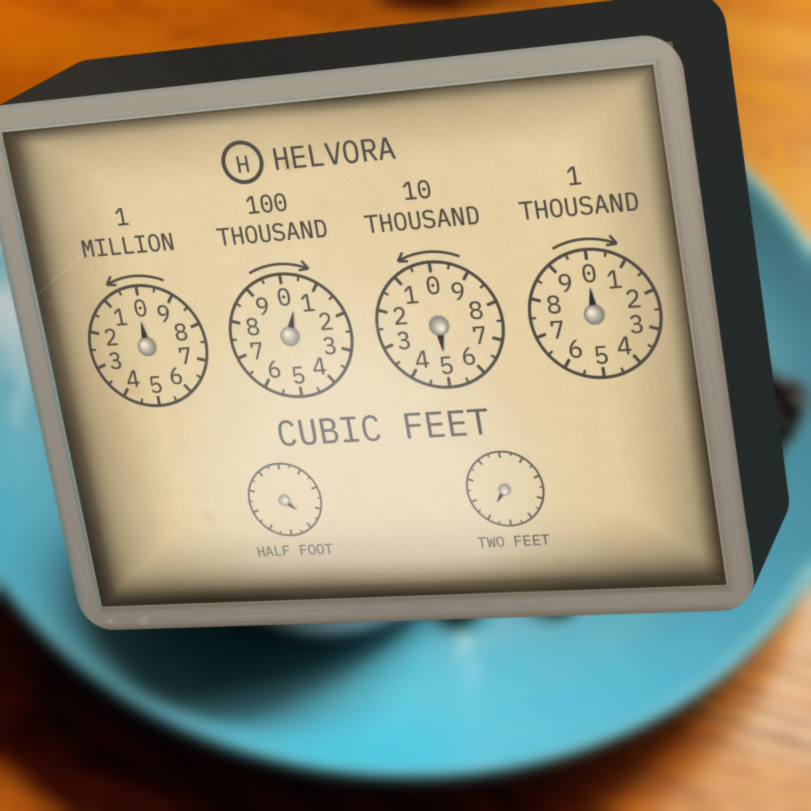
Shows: {"value": 5000, "unit": "ft³"}
